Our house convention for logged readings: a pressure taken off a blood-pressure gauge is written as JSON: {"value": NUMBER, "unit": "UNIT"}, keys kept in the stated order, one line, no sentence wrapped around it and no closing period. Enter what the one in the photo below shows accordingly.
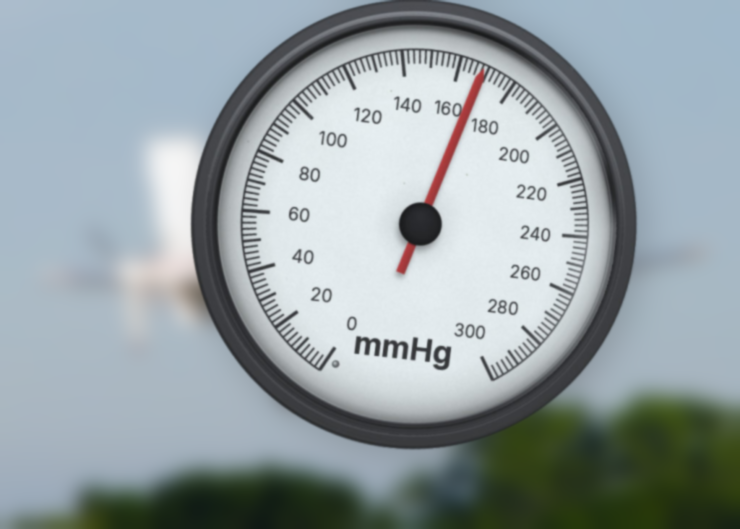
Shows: {"value": 168, "unit": "mmHg"}
